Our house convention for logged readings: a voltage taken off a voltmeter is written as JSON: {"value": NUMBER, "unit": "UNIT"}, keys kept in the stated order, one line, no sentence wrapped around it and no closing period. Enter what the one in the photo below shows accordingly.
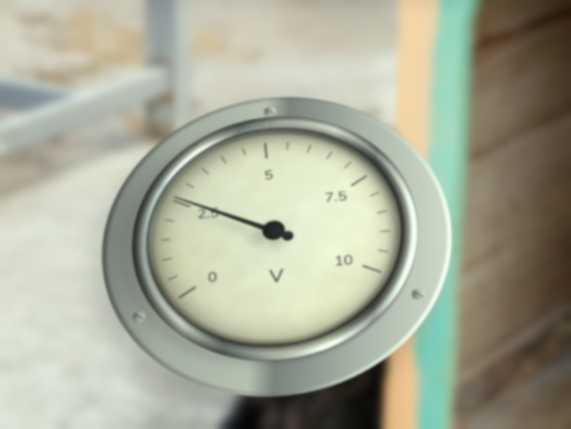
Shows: {"value": 2.5, "unit": "V"}
